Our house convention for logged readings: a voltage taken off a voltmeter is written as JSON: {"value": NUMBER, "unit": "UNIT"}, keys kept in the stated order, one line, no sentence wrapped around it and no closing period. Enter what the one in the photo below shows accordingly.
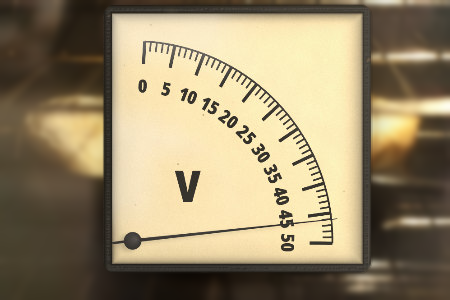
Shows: {"value": 46, "unit": "V"}
